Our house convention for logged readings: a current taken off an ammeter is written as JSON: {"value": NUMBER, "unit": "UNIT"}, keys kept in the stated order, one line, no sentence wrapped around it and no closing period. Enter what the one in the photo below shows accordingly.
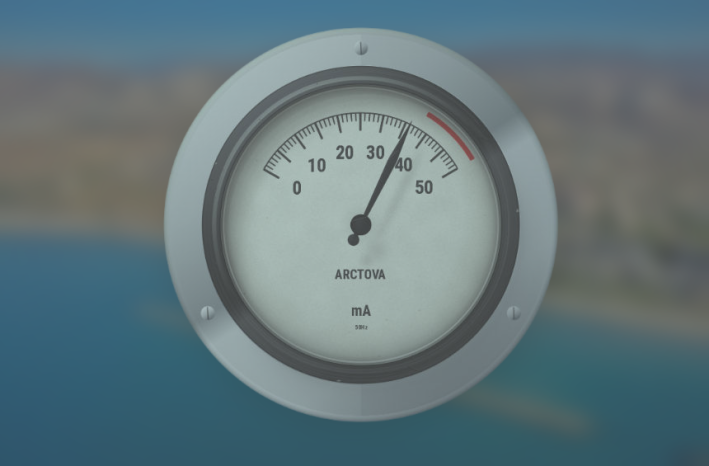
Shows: {"value": 36, "unit": "mA"}
